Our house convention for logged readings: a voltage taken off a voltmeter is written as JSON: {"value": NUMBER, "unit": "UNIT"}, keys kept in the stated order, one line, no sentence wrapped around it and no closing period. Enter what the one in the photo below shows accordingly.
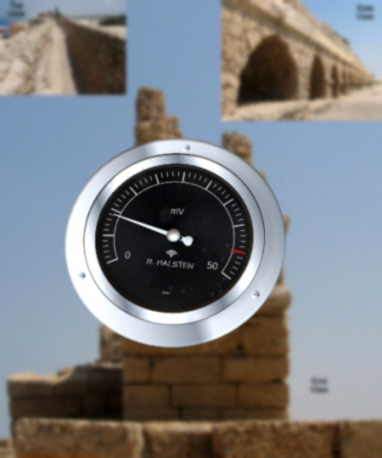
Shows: {"value": 9, "unit": "mV"}
